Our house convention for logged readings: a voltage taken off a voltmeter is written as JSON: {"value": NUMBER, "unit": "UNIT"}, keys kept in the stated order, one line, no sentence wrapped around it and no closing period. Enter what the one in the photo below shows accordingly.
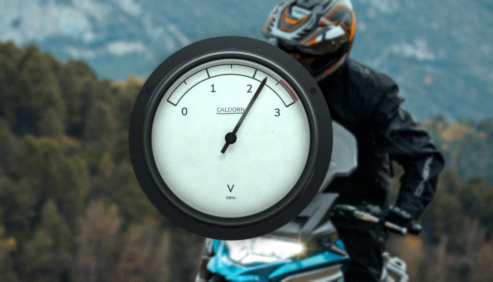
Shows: {"value": 2.25, "unit": "V"}
